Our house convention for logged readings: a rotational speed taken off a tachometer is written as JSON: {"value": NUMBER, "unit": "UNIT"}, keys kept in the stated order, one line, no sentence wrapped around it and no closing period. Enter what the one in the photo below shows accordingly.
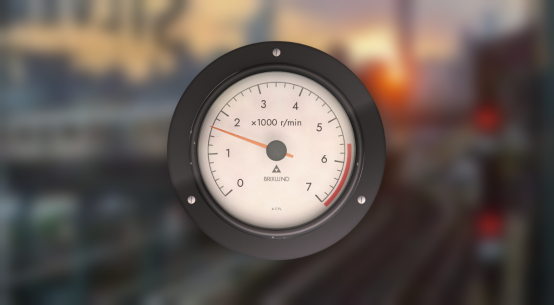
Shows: {"value": 1600, "unit": "rpm"}
